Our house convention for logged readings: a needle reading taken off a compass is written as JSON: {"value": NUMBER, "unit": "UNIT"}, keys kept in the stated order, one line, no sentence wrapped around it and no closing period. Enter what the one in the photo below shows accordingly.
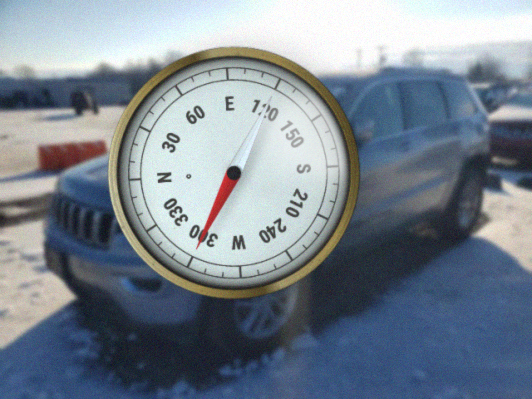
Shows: {"value": 300, "unit": "°"}
